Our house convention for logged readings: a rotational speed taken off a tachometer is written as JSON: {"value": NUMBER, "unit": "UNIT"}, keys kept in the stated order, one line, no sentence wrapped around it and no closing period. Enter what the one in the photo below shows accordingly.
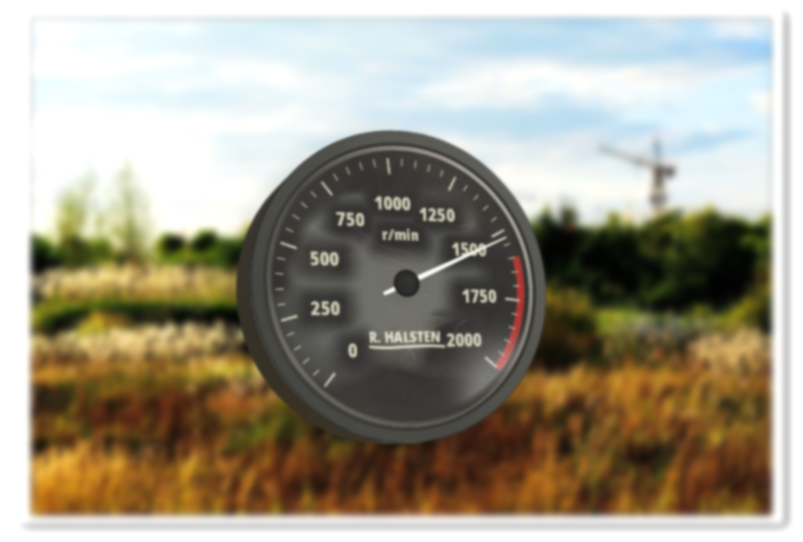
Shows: {"value": 1525, "unit": "rpm"}
